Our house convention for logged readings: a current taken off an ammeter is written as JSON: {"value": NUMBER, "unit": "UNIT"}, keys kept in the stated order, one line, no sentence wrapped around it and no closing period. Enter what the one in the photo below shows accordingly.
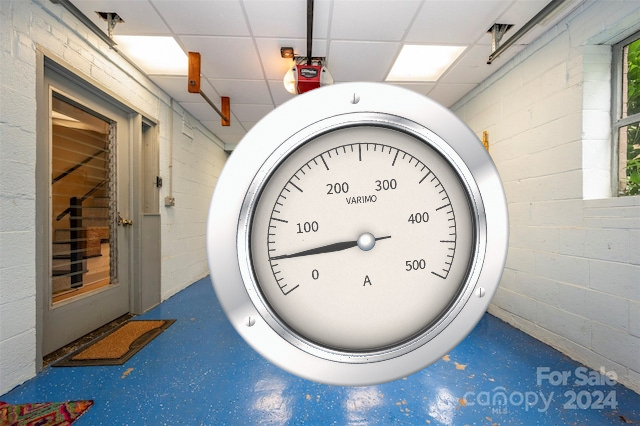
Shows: {"value": 50, "unit": "A"}
